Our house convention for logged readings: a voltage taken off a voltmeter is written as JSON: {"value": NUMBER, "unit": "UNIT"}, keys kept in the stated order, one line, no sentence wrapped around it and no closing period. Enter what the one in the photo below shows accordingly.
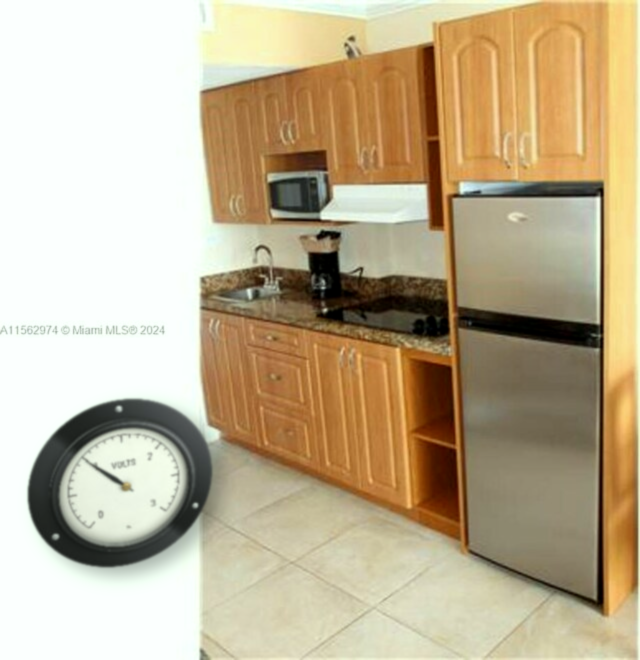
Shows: {"value": 1, "unit": "V"}
